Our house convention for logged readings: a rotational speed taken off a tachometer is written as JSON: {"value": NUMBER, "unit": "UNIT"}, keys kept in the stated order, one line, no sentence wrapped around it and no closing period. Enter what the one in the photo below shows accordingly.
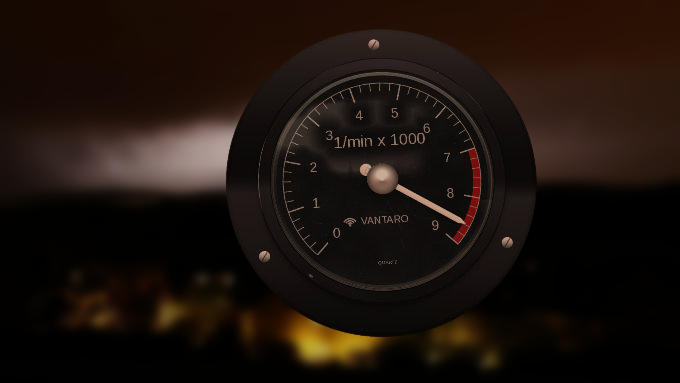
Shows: {"value": 8600, "unit": "rpm"}
